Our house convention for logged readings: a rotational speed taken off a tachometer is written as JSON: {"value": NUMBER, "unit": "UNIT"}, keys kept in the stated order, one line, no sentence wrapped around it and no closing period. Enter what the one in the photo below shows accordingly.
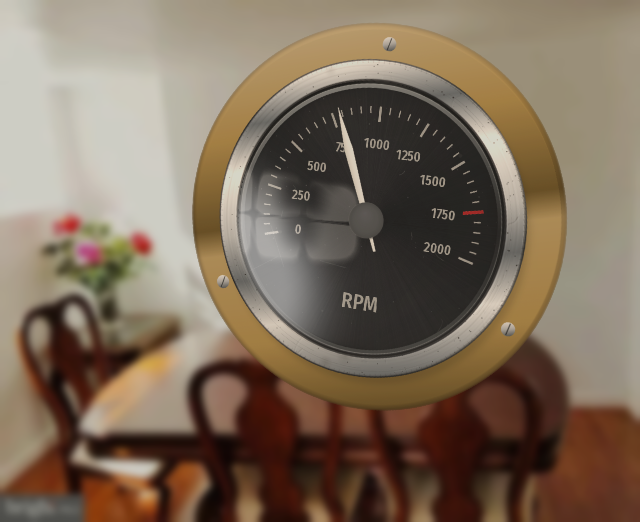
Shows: {"value": 800, "unit": "rpm"}
